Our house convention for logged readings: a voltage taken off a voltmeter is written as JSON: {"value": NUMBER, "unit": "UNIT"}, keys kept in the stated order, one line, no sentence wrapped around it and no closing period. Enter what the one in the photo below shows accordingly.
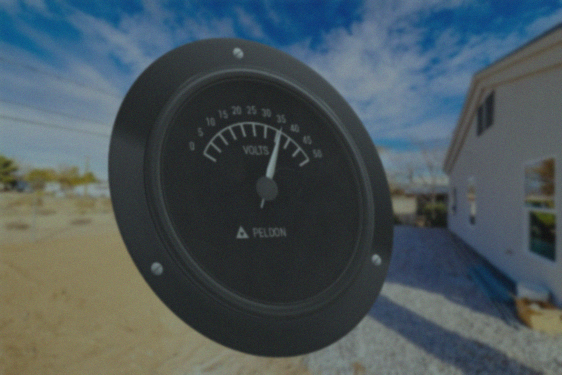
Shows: {"value": 35, "unit": "V"}
